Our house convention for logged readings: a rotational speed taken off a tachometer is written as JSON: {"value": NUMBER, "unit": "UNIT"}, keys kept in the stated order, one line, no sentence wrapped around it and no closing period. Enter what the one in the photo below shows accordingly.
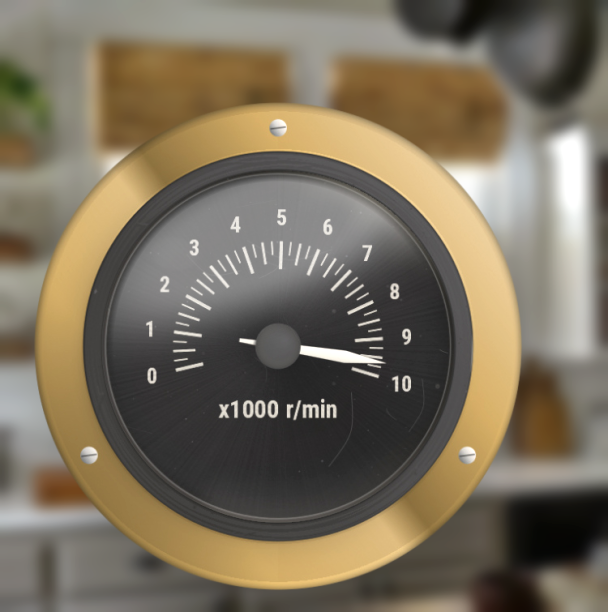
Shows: {"value": 9625, "unit": "rpm"}
